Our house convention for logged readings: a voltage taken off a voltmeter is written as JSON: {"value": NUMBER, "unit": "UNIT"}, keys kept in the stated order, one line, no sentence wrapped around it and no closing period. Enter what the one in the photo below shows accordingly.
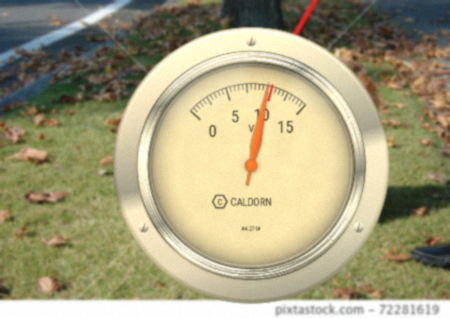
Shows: {"value": 10, "unit": "V"}
